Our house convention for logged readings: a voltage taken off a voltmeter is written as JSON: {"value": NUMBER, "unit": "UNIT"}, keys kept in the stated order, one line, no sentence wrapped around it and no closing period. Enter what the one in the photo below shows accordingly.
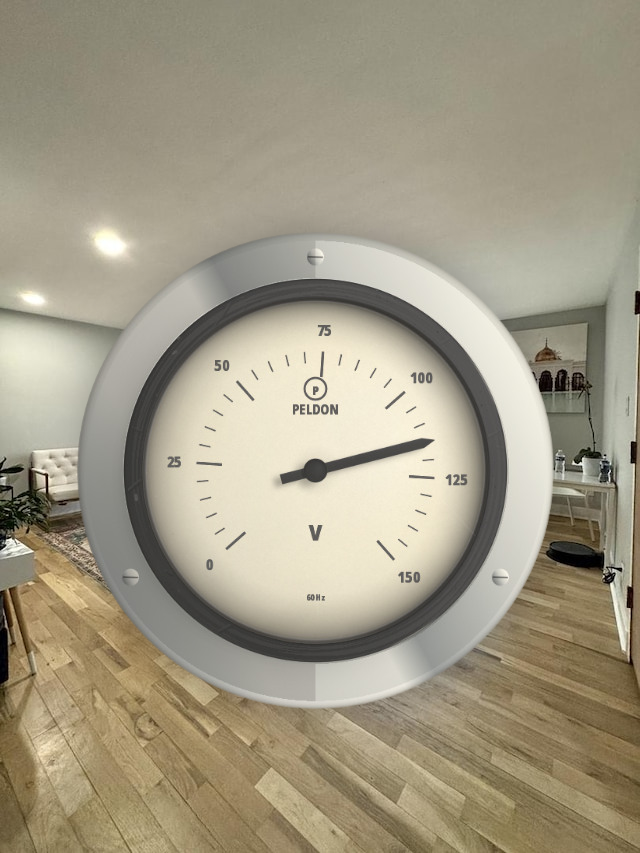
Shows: {"value": 115, "unit": "V"}
